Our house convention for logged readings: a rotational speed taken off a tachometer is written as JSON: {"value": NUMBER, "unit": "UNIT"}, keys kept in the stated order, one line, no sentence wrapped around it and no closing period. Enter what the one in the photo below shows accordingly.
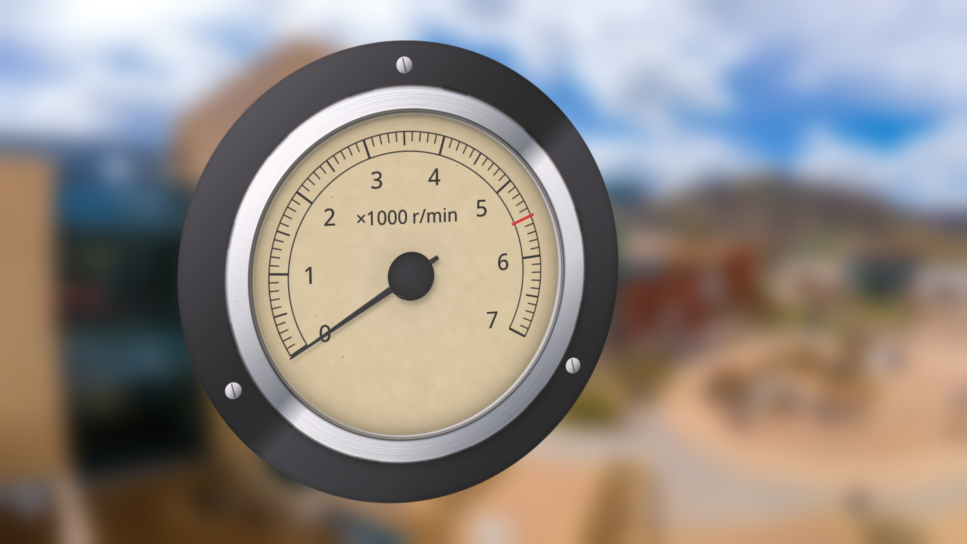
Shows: {"value": 0, "unit": "rpm"}
